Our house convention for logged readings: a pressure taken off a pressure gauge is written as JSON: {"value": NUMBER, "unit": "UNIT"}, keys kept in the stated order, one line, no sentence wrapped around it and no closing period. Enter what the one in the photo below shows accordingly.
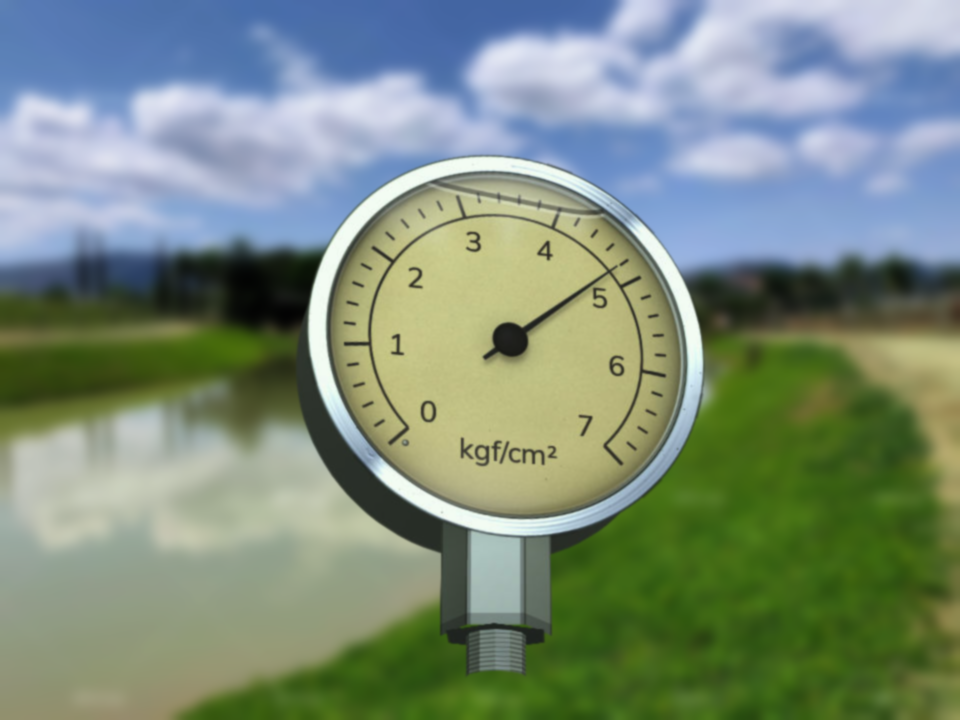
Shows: {"value": 4.8, "unit": "kg/cm²"}
